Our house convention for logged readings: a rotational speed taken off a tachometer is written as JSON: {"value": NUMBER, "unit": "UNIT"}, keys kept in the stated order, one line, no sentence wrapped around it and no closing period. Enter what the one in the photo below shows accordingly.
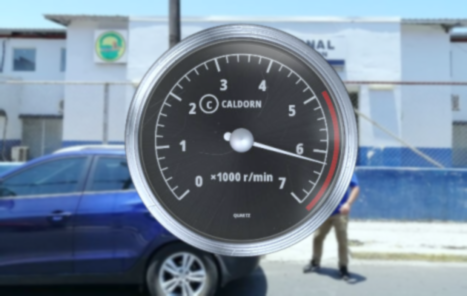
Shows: {"value": 6200, "unit": "rpm"}
